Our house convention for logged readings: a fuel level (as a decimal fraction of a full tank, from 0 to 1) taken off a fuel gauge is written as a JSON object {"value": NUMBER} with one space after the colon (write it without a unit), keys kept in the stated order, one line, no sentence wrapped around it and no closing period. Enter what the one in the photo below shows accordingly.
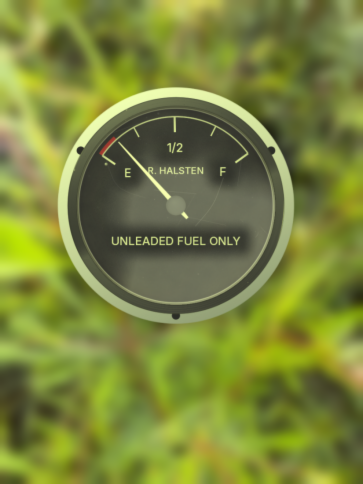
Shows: {"value": 0.125}
